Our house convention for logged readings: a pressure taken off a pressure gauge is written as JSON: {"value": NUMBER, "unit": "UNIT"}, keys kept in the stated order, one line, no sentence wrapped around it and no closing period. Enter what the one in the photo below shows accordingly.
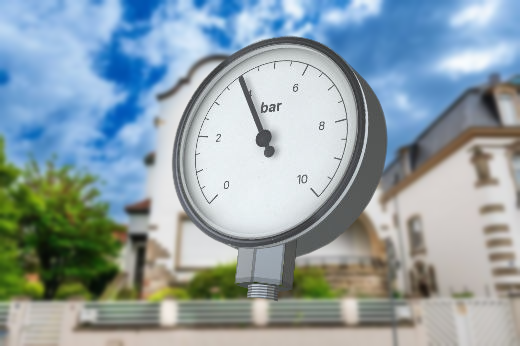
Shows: {"value": 4, "unit": "bar"}
